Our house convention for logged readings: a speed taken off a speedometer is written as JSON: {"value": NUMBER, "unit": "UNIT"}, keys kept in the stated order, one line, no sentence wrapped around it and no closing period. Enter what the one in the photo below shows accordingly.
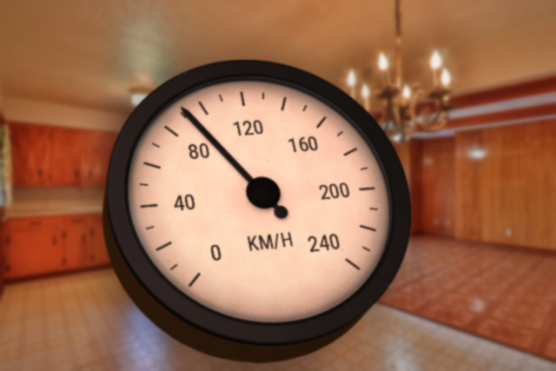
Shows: {"value": 90, "unit": "km/h"}
